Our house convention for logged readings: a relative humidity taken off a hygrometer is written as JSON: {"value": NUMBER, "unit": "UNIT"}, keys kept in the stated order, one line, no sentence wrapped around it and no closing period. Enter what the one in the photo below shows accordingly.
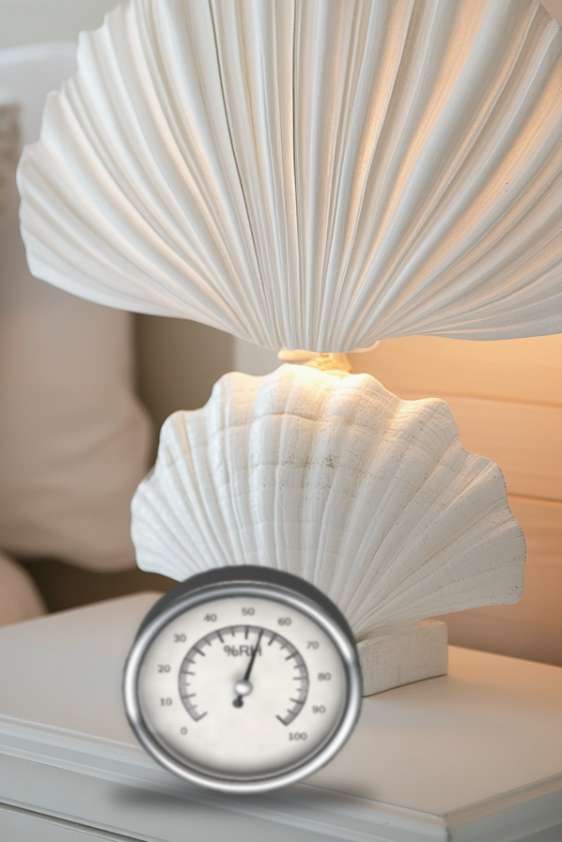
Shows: {"value": 55, "unit": "%"}
